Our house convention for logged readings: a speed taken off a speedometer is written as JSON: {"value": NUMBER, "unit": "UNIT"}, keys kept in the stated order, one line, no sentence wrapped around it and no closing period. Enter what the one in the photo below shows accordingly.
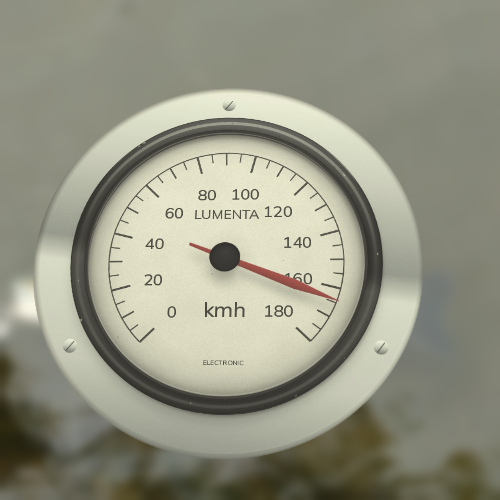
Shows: {"value": 165, "unit": "km/h"}
